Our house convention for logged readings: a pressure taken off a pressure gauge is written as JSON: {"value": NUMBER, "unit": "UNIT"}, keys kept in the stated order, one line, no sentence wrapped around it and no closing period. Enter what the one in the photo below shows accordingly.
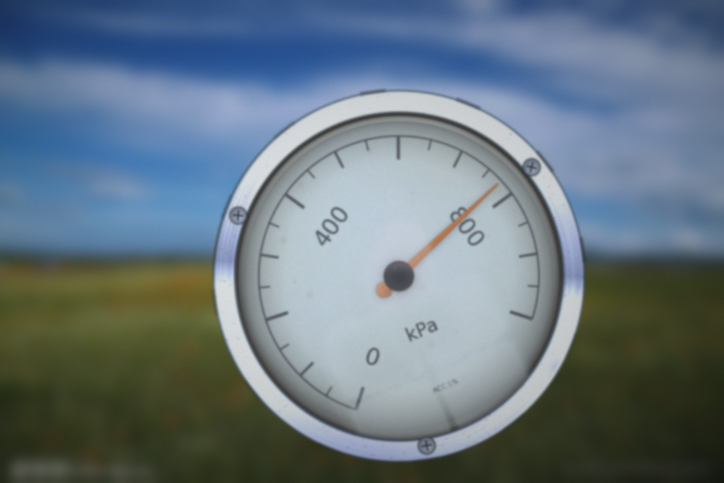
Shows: {"value": 775, "unit": "kPa"}
